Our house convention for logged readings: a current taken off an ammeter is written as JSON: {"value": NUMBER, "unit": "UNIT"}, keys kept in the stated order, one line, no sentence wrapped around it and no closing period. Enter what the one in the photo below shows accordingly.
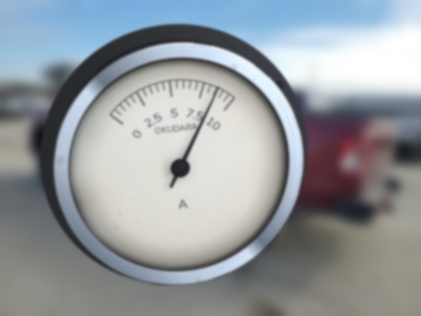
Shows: {"value": 8.5, "unit": "A"}
